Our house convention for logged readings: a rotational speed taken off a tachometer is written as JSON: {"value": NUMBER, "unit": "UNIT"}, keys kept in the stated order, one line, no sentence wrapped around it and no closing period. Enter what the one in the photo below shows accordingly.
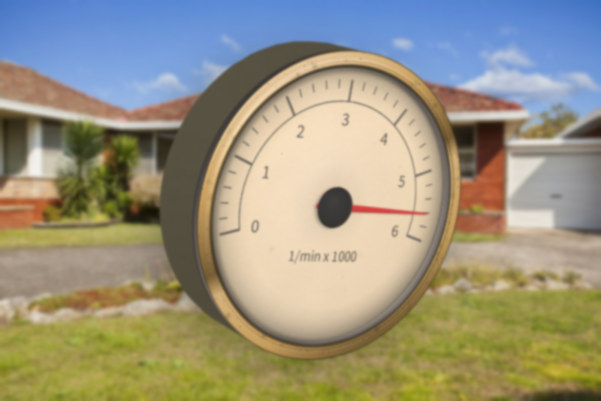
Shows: {"value": 5600, "unit": "rpm"}
